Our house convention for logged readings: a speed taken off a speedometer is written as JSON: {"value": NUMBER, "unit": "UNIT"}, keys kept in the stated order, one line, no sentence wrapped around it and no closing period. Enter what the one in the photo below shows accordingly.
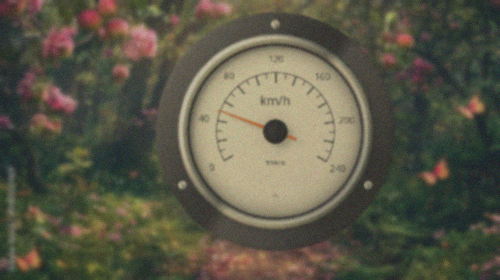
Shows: {"value": 50, "unit": "km/h"}
